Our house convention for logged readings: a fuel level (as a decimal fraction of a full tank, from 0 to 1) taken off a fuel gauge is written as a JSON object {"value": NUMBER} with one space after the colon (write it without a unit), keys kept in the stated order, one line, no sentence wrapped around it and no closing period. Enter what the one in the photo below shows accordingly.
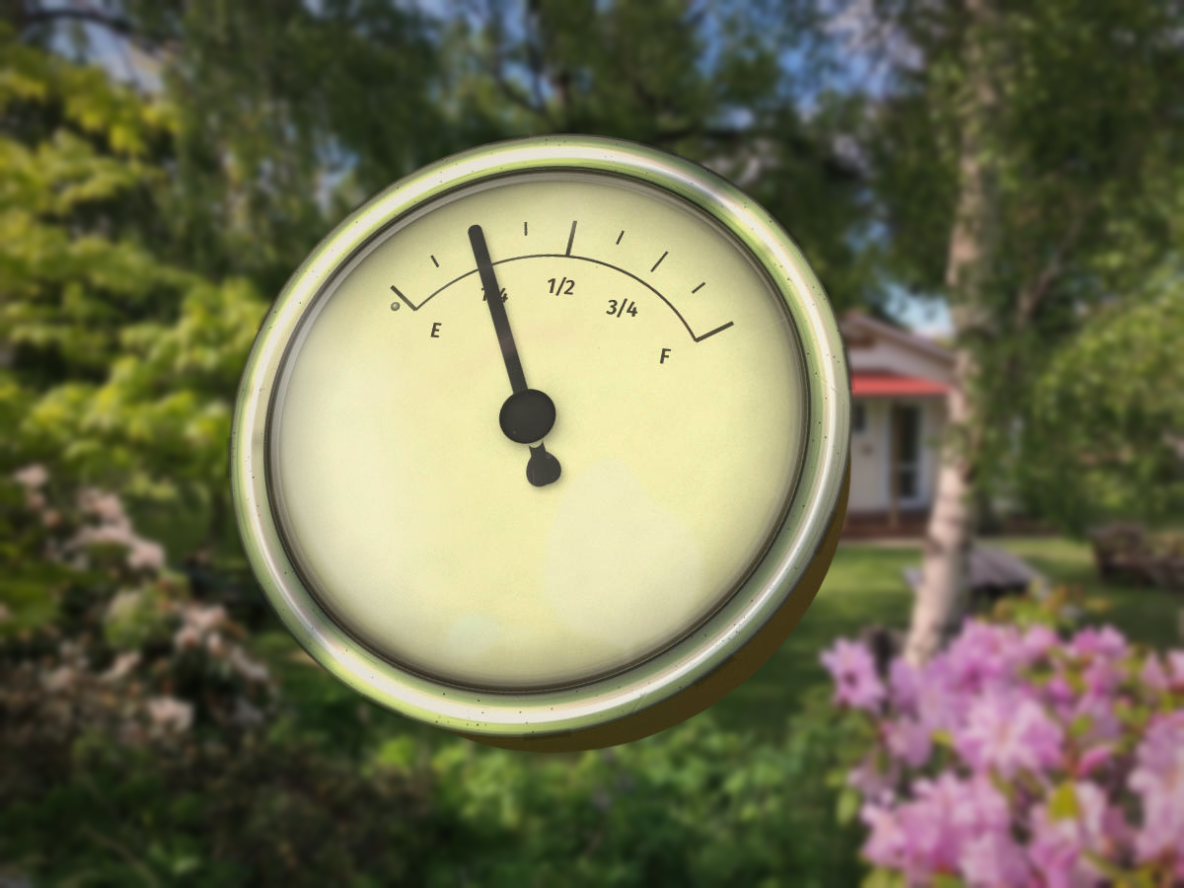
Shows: {"value": 0.25}
